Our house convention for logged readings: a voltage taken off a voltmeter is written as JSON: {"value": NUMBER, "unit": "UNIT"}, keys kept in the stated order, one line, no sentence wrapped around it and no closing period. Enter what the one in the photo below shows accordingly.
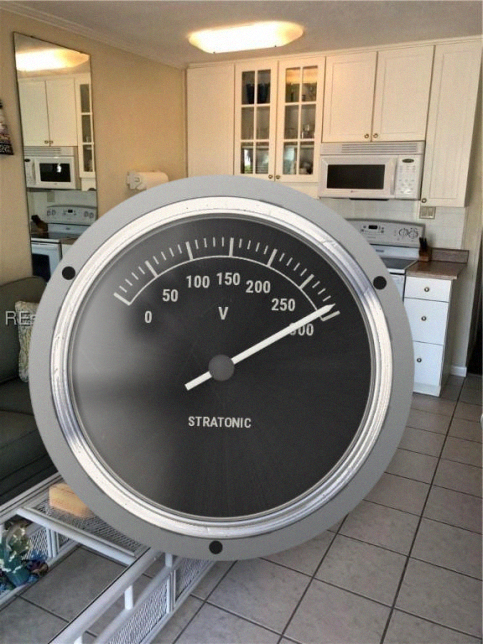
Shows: {"value": 290, "unit": "V"}
